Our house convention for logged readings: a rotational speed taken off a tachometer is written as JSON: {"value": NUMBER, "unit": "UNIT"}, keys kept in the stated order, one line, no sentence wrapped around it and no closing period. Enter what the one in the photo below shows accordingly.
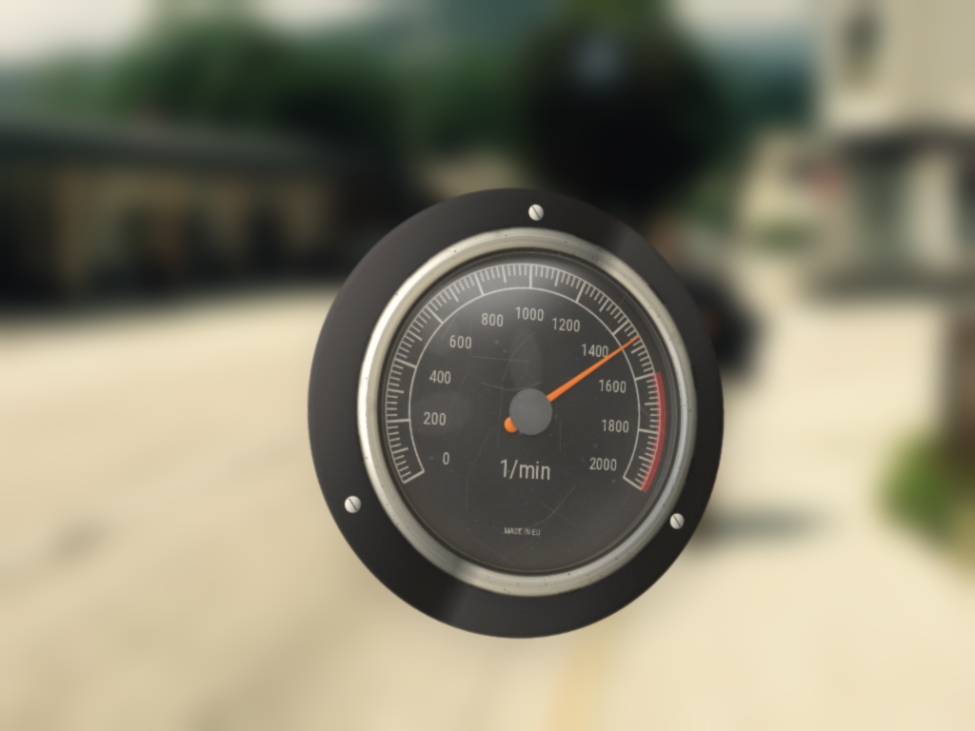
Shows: {"value": 1460, "unit": "rpm"}
